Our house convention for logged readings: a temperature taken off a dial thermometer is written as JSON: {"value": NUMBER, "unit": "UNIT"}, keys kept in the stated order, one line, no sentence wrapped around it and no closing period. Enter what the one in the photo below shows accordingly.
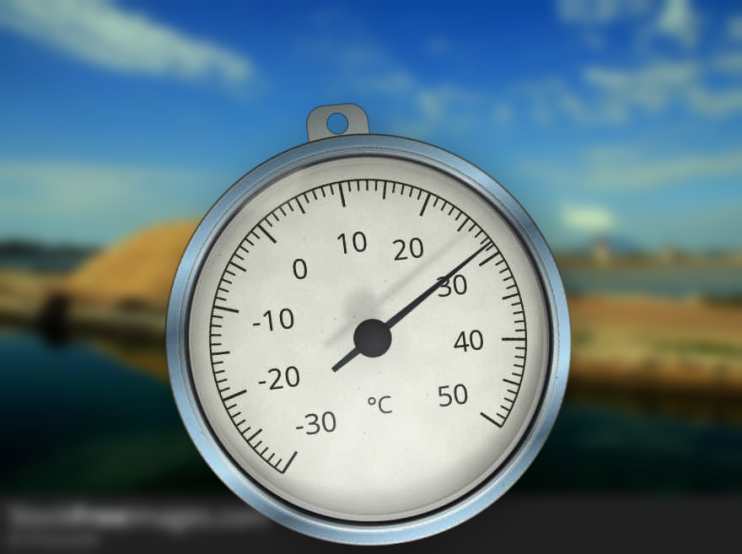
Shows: {"value": 28.5, "unit": "°C"}
